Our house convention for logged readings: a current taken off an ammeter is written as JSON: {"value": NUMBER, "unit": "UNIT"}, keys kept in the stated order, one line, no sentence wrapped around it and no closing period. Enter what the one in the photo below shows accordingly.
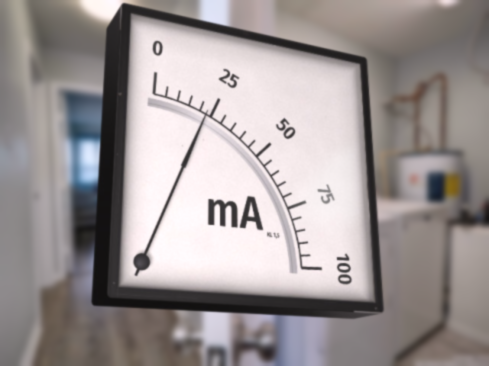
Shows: {"value": 22.5, "unit": "mA"}
